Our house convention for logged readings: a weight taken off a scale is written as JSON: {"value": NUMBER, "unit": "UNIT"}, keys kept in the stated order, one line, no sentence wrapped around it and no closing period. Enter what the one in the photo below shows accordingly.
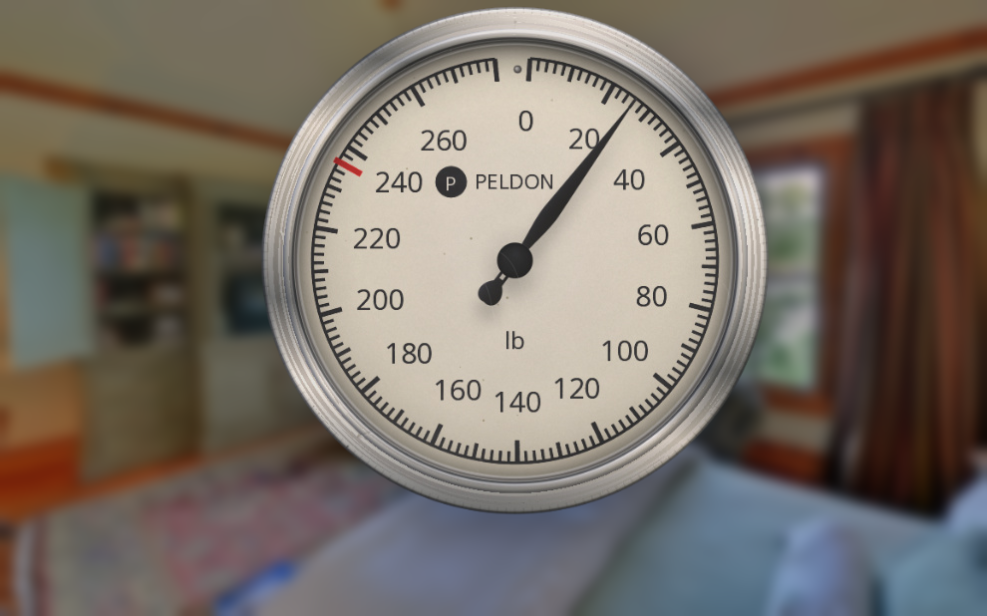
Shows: {"value": 26, "unit": "lb"}
